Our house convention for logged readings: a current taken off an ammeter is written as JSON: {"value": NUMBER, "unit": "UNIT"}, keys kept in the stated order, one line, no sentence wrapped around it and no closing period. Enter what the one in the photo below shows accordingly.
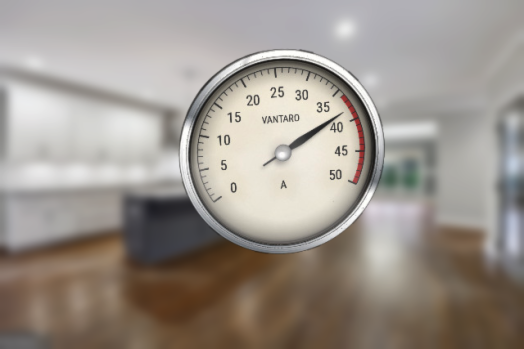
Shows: {"value": 38, "unit": "A"}
